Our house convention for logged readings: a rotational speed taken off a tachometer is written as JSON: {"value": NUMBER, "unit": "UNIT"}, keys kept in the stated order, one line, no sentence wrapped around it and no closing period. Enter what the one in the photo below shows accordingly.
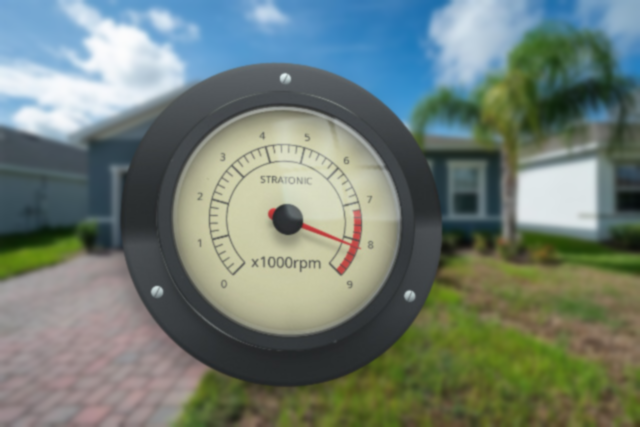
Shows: {"value": 8200, "unit": "rpm"}
